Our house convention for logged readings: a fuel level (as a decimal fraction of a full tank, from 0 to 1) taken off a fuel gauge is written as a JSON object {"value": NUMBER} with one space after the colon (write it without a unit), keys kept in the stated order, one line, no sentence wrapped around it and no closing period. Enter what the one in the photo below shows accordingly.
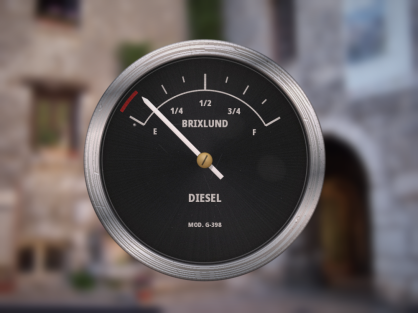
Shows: {"value": 0.125}
